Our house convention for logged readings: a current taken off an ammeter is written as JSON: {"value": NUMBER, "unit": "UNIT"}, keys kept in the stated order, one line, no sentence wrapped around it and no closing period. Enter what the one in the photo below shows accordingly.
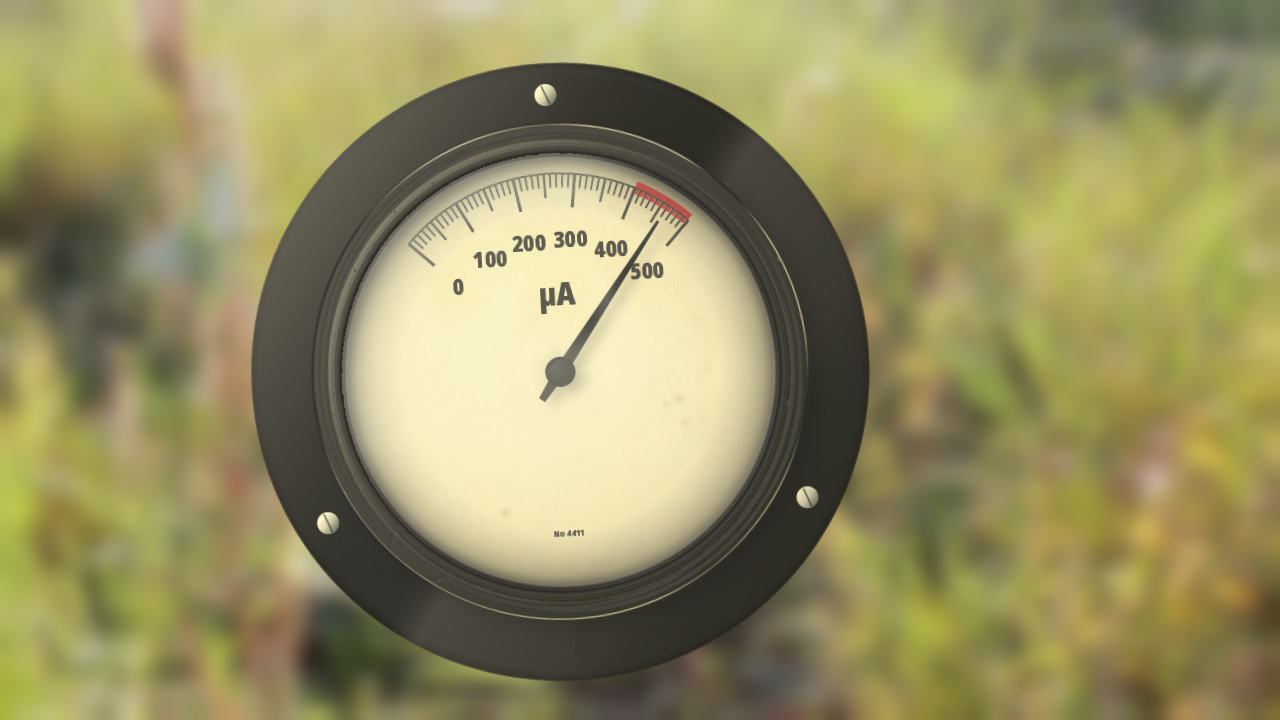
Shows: {"value": 460, "unit": "µA"}
